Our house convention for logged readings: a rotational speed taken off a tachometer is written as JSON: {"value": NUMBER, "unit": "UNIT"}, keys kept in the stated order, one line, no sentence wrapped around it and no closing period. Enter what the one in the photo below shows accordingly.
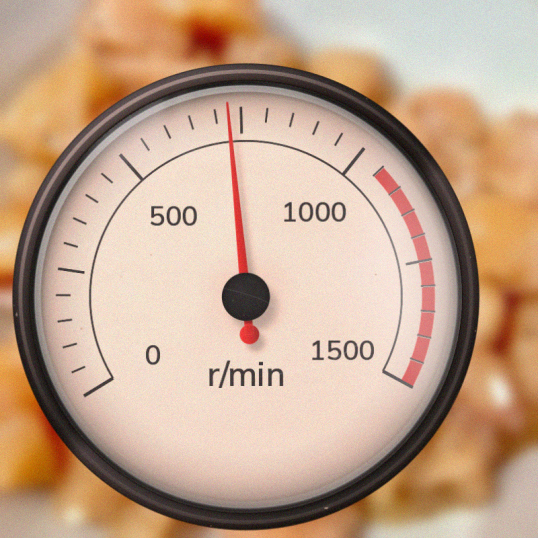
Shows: {"value": 725, "unit": "rpm"}
